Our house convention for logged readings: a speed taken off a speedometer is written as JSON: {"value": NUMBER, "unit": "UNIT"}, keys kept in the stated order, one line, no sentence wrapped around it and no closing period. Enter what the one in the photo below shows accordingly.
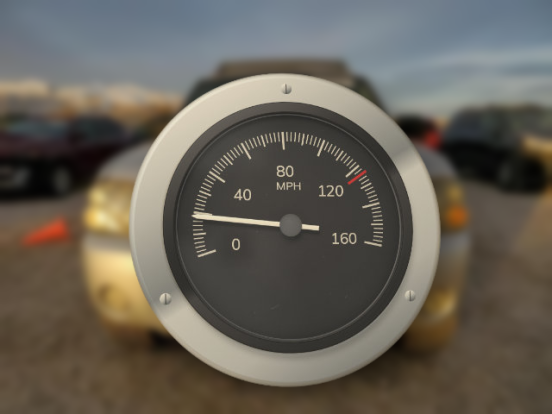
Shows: {"value": 18, "unit": "mph"}
